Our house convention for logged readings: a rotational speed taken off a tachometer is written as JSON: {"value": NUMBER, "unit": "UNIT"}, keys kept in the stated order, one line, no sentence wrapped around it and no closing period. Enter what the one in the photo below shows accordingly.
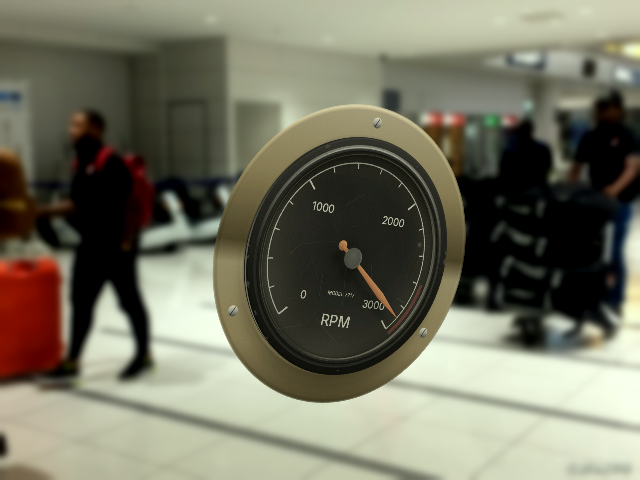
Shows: {"value": 2900, "unit": "rpm"}
